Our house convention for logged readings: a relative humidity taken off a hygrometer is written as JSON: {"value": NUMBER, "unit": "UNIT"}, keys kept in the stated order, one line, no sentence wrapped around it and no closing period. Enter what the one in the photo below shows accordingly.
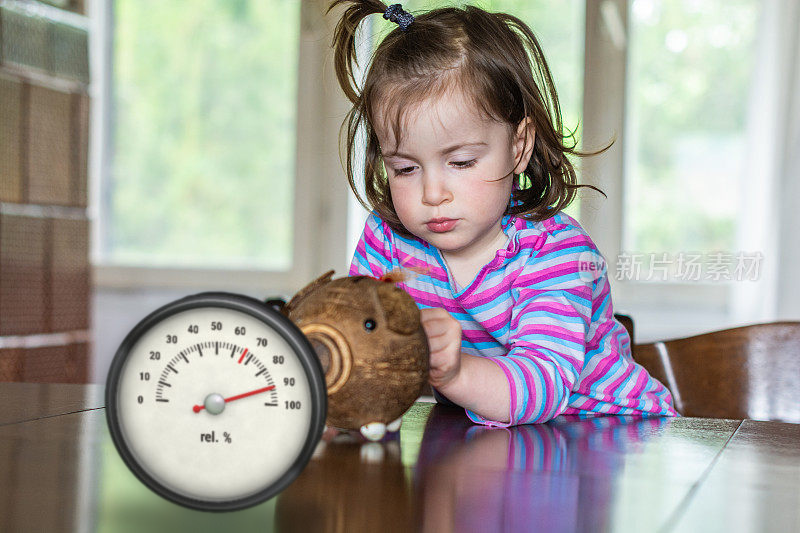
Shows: {"value": 90, "unit": "%"}
